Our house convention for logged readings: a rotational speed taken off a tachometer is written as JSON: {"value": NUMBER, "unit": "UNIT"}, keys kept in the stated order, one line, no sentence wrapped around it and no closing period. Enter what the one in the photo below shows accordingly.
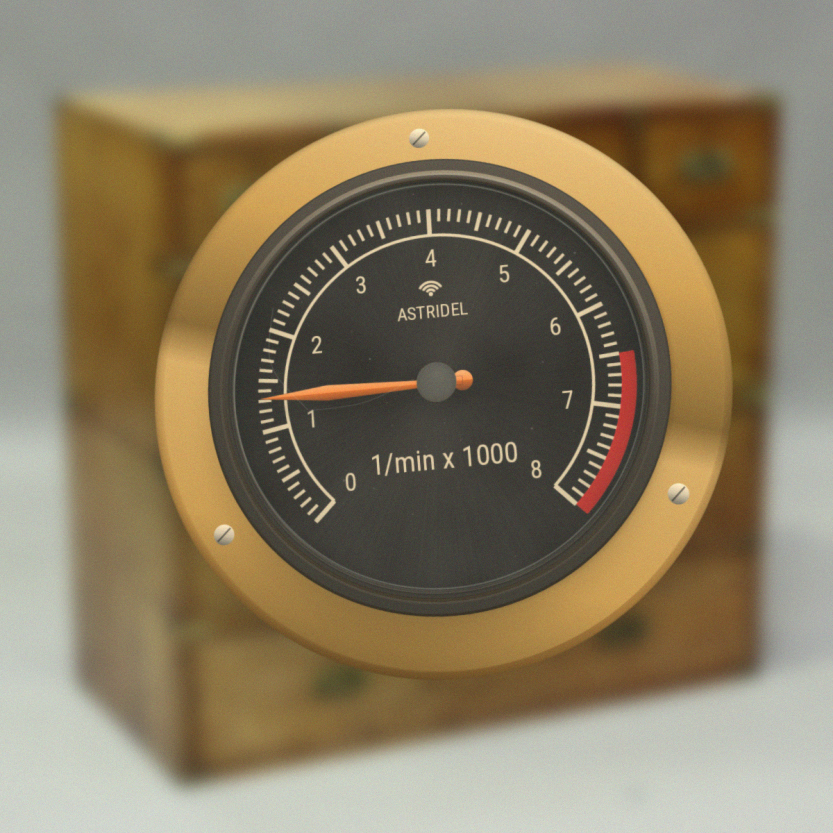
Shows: {"value": 1300, "unit": "rpm"}
